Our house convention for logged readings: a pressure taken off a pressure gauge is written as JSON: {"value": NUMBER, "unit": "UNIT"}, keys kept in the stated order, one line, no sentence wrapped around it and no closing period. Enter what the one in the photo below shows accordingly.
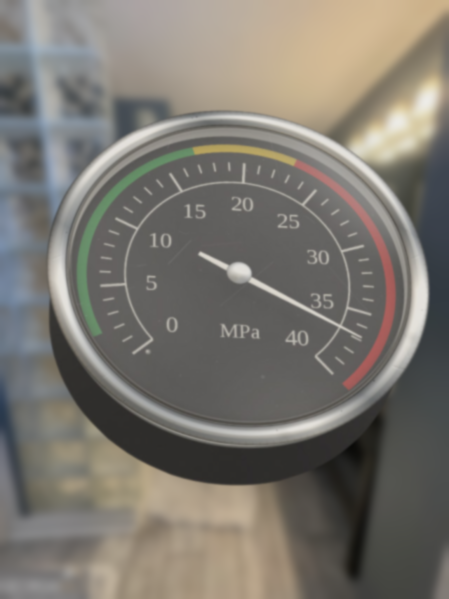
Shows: {"value": 37, "unit": "MPa"}
